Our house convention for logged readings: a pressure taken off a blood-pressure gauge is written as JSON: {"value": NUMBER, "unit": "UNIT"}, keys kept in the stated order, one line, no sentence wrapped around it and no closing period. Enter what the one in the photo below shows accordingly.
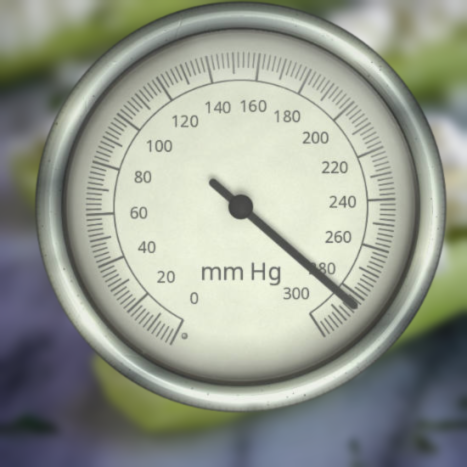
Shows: {"value": 284, "unit": "mmHg"}
